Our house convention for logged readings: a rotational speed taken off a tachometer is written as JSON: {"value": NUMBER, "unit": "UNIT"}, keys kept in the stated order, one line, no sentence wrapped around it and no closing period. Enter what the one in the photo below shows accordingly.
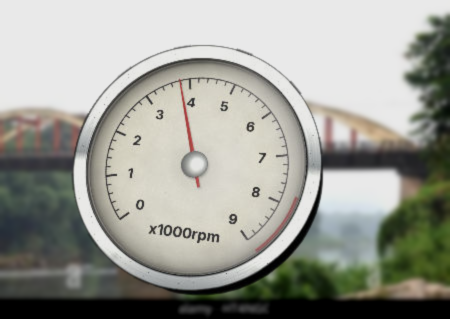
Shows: {"value": 3800, "unit": "rpm"}
